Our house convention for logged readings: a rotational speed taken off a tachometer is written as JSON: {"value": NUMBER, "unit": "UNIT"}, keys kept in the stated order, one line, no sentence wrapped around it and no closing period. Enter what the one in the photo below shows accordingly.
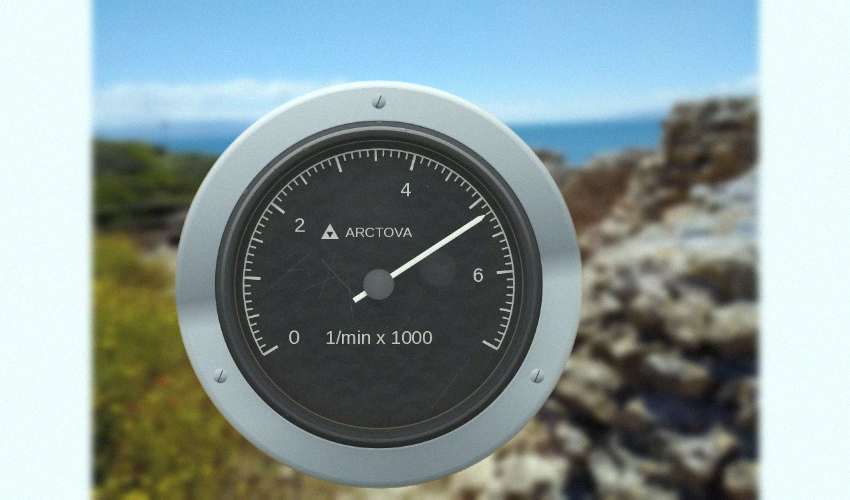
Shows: {"value": 5200, "unit": "rpm"}
